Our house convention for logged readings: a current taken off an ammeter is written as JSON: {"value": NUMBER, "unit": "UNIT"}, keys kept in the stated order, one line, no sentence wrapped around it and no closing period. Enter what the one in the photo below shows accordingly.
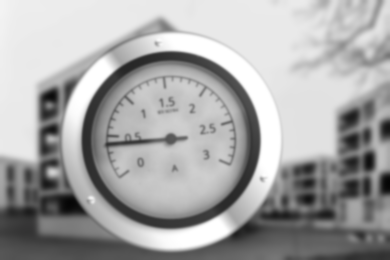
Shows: {"value": 0.4, "unit": "A"}
